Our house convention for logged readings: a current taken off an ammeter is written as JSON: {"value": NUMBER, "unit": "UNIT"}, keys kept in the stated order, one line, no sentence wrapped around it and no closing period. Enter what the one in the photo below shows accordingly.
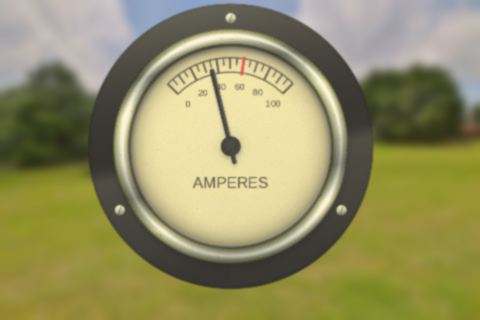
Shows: {"value": 35, "unit": "A"}
